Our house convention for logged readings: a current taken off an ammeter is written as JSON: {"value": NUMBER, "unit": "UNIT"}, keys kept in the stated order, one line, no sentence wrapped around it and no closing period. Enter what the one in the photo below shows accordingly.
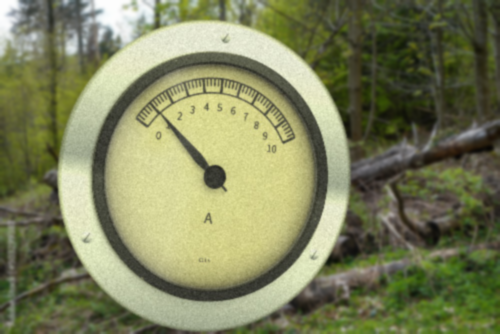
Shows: {"value": 1, "unit": "A"}
